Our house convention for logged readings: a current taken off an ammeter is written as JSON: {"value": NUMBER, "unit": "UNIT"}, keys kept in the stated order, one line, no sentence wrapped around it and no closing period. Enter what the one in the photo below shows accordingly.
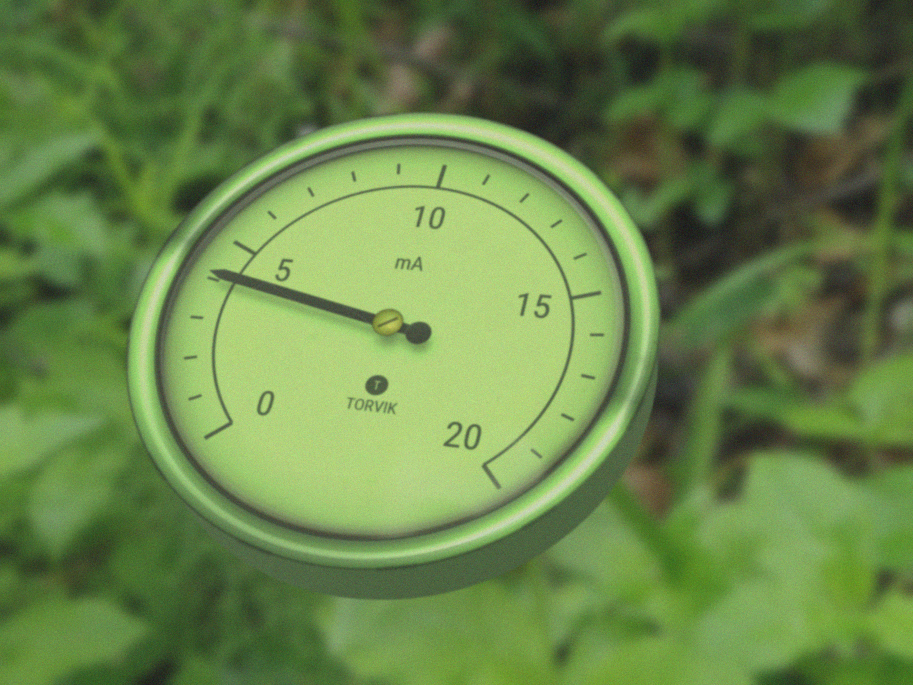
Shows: {"value": 4, "unit": "mA"}
